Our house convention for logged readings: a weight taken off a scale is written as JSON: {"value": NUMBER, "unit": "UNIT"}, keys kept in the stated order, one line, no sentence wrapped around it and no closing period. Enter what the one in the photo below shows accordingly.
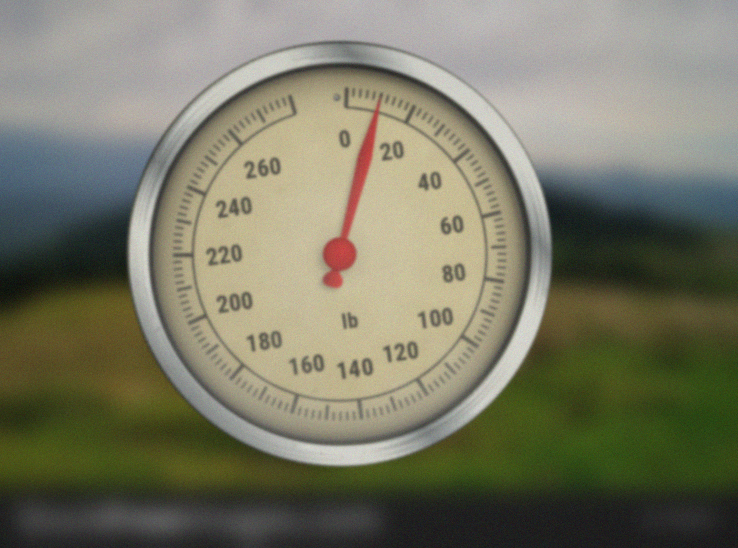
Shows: {"value": 10, "unit": "lb"}
